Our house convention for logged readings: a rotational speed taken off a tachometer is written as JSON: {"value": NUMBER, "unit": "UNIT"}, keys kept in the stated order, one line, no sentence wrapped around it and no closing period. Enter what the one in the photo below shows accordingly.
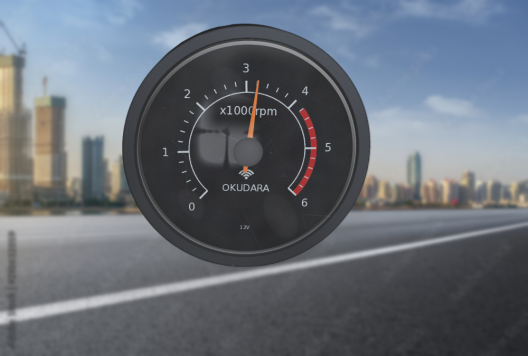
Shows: {"value": 3200, "unit": "rpm"}
